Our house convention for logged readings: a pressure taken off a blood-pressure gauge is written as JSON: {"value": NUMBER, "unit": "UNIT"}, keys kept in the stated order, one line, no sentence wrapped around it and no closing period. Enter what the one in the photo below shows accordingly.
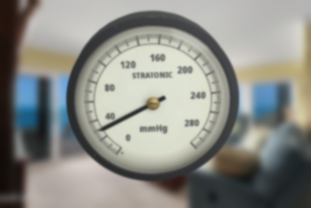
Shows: {"value": 30, "unit": "mmHg"}
